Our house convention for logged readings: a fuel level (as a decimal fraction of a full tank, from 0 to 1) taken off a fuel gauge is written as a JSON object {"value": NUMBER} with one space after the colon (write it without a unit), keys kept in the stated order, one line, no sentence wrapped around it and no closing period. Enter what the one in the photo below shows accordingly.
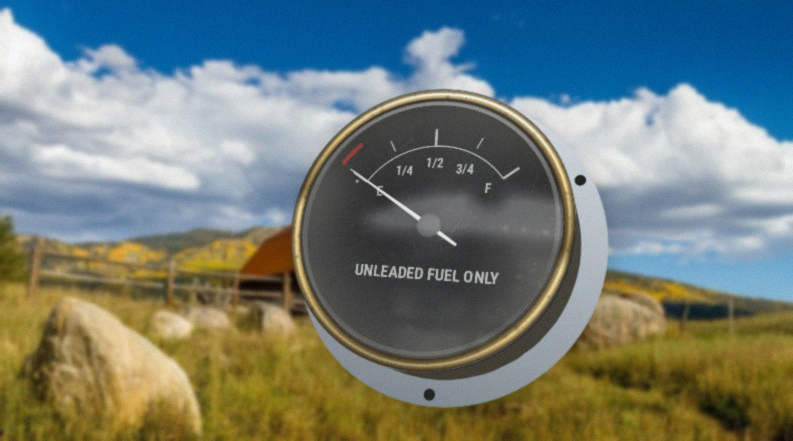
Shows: {"value": 0}
